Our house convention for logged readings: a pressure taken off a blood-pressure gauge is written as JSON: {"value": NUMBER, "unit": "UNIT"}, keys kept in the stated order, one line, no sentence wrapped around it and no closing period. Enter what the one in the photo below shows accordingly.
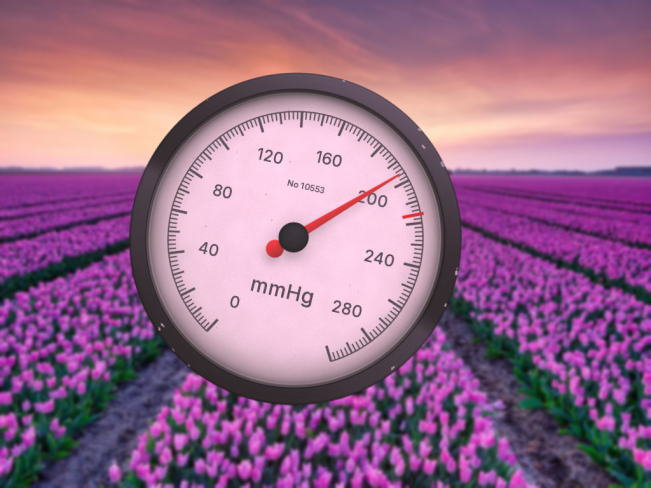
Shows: {"value": 196, "unit": "mmHg"}
